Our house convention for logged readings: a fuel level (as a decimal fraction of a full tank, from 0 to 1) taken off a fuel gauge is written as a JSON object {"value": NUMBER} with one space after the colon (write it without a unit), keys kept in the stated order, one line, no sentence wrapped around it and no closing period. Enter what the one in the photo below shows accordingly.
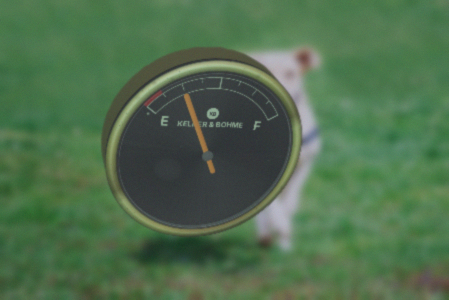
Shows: {"value": 0.25}
